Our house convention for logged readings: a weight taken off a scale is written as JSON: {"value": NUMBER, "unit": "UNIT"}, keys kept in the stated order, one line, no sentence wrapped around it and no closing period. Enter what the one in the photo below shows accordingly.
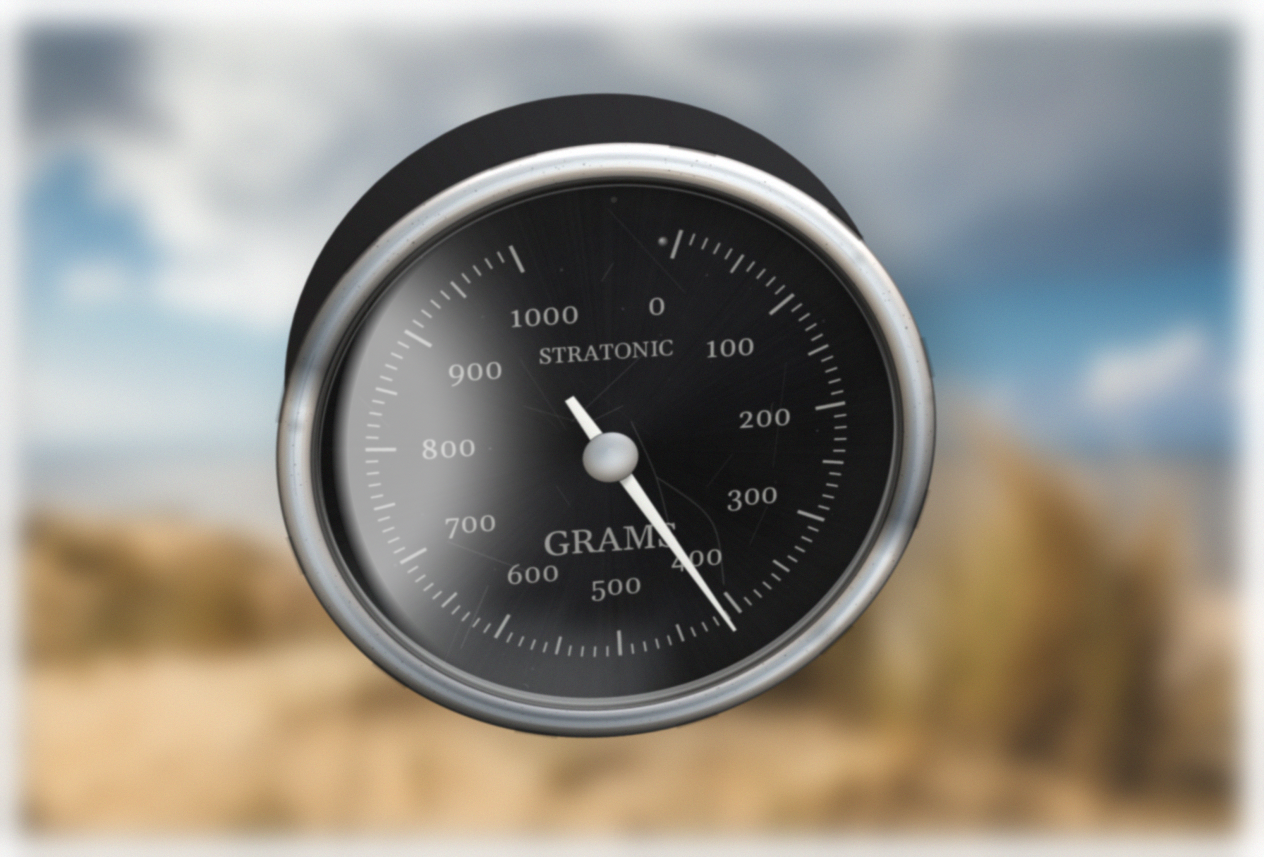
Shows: {"value": 410, "unit": "g"}
